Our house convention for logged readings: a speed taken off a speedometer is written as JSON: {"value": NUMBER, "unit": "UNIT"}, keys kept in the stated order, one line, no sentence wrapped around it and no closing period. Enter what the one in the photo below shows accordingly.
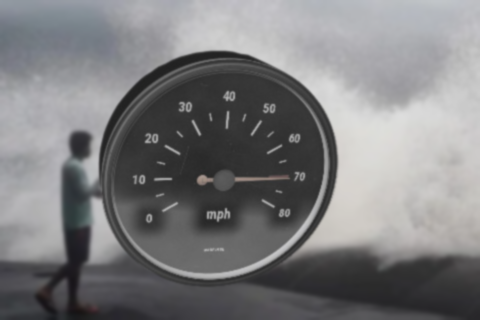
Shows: {"value": 70, "unit": "mph"}
